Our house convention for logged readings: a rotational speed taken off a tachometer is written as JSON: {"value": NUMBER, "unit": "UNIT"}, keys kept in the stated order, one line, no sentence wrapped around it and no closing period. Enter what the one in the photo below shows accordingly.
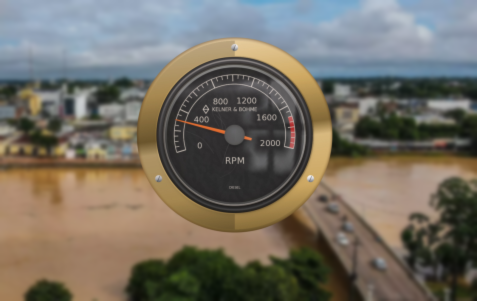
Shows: {"value": 300, "unit": "rpm"}
